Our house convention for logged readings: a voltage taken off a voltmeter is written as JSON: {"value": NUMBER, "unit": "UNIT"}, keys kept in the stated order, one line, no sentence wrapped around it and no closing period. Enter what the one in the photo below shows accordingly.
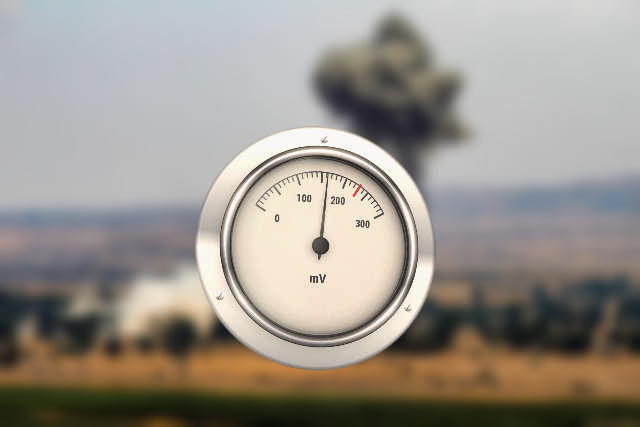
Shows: {"value": 160, "unit": "mV"}
